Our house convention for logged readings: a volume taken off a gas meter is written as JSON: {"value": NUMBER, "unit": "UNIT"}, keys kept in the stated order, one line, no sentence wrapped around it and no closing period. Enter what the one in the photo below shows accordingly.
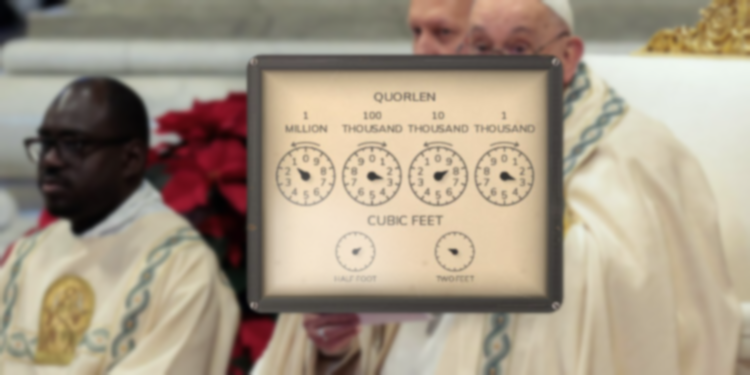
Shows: {"value": 128300, "unit": "ft³"}
